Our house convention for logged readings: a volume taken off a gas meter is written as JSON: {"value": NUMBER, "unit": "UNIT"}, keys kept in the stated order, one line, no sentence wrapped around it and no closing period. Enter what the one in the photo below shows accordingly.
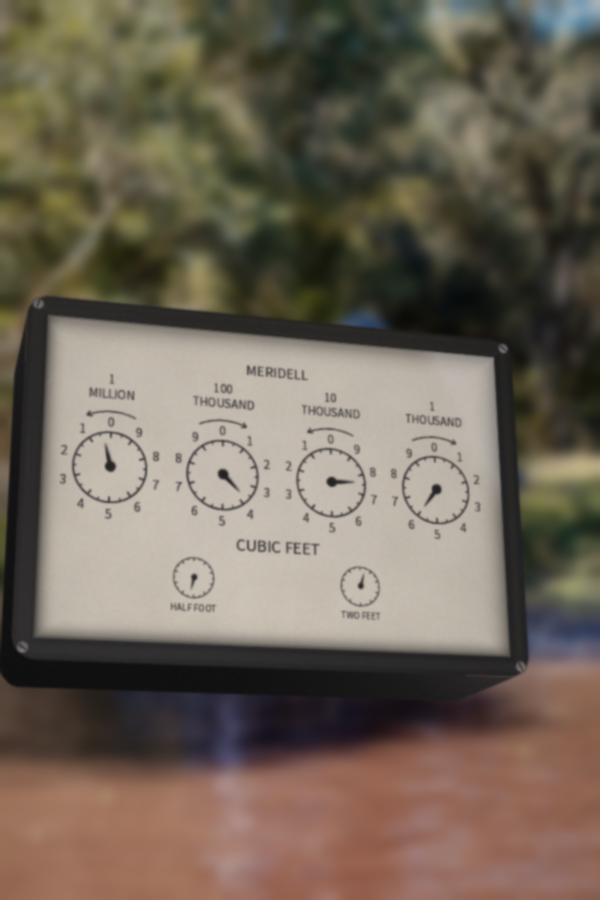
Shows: {"value": 37600, "unit": "ft³"}
